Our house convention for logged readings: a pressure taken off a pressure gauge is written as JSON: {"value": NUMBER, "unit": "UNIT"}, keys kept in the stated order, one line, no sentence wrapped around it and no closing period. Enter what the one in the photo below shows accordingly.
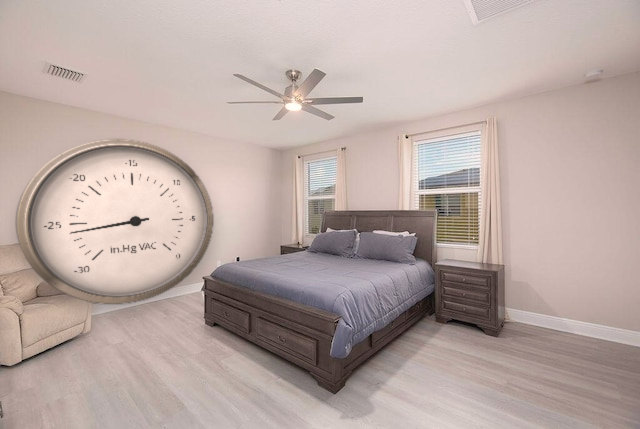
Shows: {"value": -26, "unit": "inHg"}
